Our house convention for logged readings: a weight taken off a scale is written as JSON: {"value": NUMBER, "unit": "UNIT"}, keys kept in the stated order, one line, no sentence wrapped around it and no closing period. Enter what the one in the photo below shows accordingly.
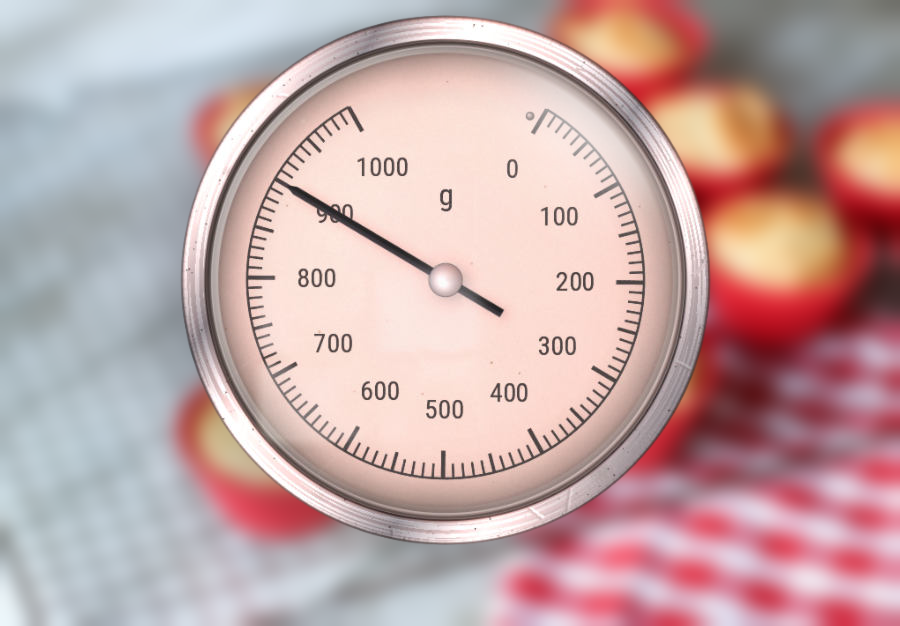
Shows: {"value": 900, "unit": "g"}
